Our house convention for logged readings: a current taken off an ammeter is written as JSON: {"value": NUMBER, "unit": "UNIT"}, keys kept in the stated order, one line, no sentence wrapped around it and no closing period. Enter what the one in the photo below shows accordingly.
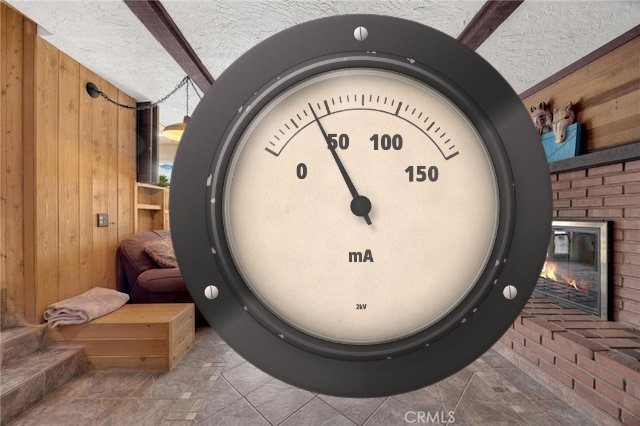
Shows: {"value": 40, "unit": "mA"}
